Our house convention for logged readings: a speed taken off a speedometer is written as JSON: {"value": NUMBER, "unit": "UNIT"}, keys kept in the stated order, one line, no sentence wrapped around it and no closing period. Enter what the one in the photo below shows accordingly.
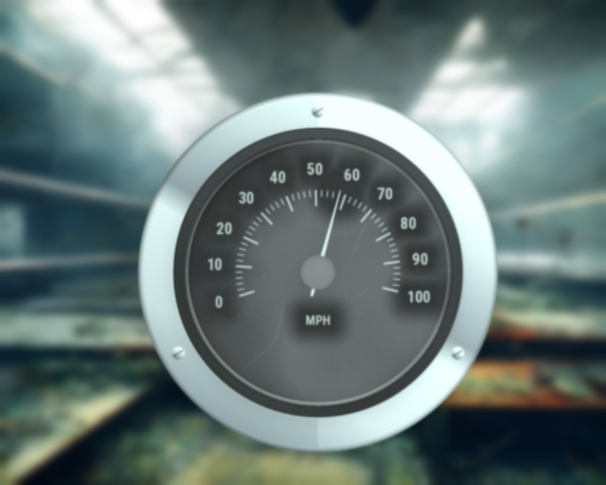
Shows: {"value": 58, "unit": "mph"}
